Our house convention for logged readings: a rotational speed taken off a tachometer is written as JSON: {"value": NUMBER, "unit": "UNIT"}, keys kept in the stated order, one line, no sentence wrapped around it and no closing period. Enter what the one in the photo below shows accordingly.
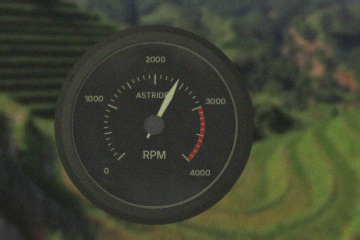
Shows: {"value": 2400, "unit": "rpm"}
